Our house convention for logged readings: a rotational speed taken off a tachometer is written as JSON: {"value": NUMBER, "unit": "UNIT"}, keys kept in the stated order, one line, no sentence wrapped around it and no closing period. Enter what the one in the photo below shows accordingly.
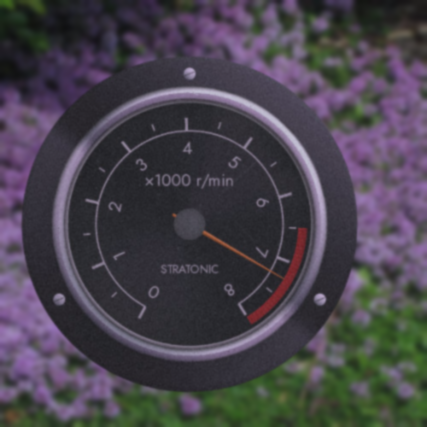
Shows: {"value": 7250, "unit": "rpm"}
